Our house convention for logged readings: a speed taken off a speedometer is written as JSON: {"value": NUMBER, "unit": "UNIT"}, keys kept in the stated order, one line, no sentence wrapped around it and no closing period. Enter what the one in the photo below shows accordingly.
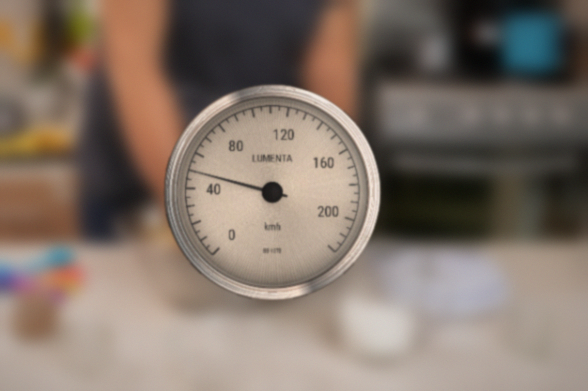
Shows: {"value": 50, "unit": "km/h"}
